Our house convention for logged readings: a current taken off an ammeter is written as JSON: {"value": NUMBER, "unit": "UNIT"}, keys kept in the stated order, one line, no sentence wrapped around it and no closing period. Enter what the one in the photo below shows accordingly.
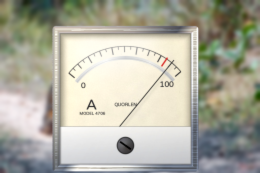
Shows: {"value": 90, "unit": "A"}
